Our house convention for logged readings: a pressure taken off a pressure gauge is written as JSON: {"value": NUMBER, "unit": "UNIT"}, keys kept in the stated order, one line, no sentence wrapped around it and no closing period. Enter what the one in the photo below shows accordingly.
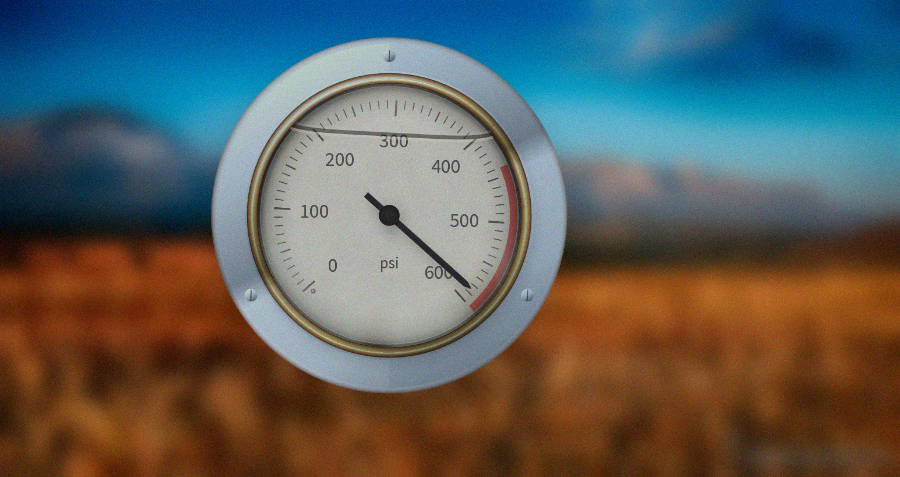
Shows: {"value": 585, "unit": "psi"}
